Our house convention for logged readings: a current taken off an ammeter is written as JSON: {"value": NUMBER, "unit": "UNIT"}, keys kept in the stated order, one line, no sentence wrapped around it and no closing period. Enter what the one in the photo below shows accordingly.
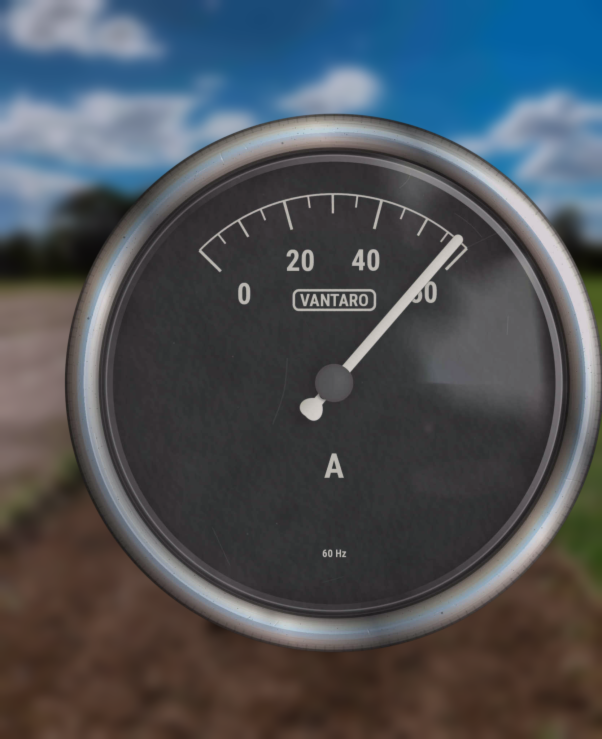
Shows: {"value": 57.5, "unit": "A"}
